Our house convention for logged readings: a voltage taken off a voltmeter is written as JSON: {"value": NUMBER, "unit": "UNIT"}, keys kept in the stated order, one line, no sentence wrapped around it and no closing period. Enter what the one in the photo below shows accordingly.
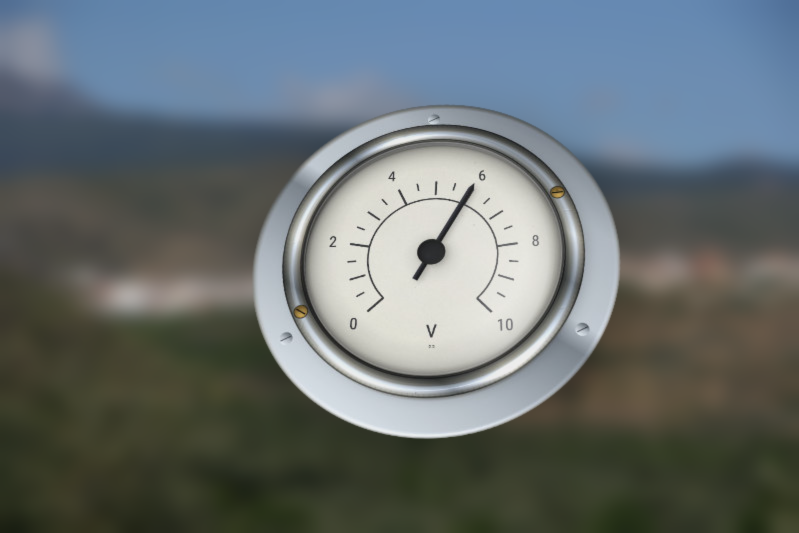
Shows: {"value": 6, "unit": "V"}
